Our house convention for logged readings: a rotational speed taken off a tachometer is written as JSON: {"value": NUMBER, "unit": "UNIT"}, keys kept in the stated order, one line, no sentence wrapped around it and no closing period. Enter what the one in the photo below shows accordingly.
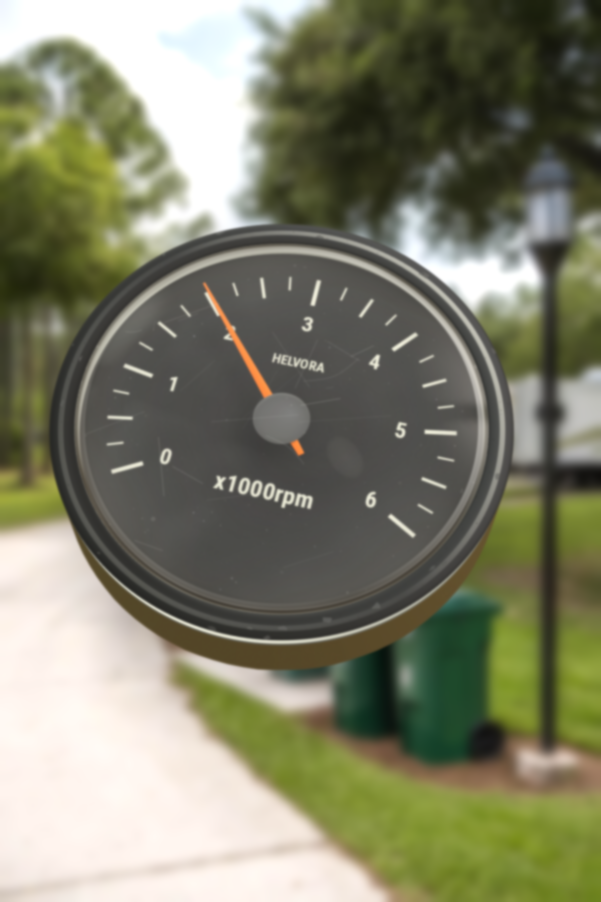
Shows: {"value": 2000, "unit": "rpm"}
